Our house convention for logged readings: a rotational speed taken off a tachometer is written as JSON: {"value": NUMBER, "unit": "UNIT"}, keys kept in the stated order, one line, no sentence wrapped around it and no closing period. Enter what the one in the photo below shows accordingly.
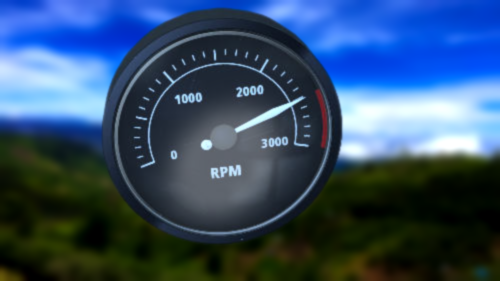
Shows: {"value": 2500, "unit": "rpm"}
